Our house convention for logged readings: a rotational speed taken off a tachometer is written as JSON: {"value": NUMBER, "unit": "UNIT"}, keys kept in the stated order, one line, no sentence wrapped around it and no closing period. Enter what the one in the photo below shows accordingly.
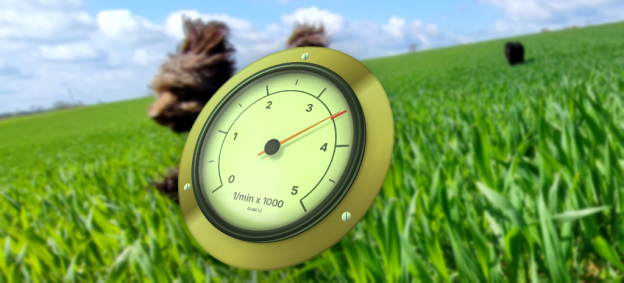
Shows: {"value": 3500, "unit": "rpm"}
